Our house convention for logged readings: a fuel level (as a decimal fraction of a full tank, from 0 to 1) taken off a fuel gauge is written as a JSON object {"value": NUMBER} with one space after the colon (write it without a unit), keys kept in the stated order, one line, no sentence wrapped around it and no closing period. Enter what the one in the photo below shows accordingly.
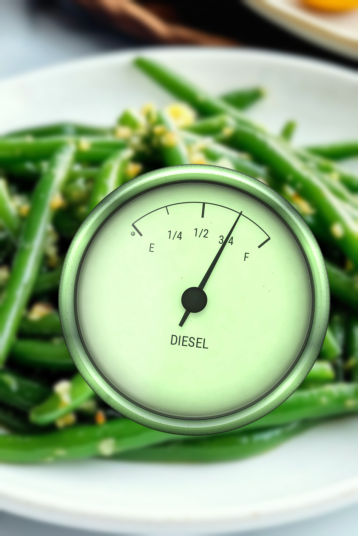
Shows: {"value": 0.75}
